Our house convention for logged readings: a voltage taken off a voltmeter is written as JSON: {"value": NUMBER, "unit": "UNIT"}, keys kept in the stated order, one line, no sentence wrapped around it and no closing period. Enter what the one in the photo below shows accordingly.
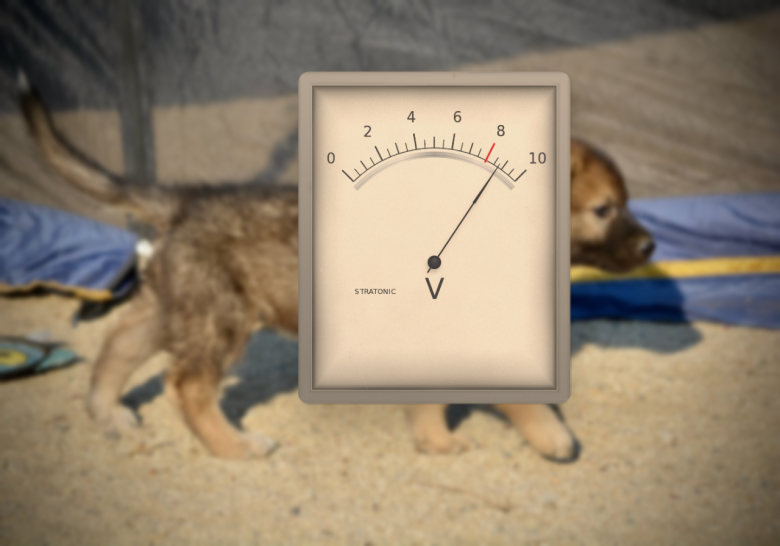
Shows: {"value": 8.75, "unit": "V"}
